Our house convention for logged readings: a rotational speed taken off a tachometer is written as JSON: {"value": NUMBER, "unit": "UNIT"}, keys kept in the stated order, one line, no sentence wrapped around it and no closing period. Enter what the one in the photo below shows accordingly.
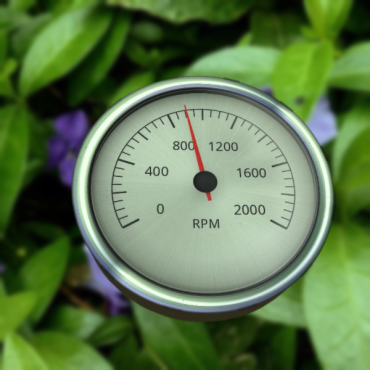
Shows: {"value": 900, "unit": "rpm"}
